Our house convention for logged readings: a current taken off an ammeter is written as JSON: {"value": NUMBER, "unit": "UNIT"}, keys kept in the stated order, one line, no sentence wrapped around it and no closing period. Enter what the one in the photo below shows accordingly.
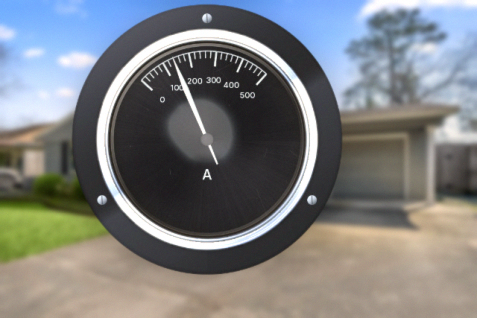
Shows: {"value": 140, "unit": "A"}
